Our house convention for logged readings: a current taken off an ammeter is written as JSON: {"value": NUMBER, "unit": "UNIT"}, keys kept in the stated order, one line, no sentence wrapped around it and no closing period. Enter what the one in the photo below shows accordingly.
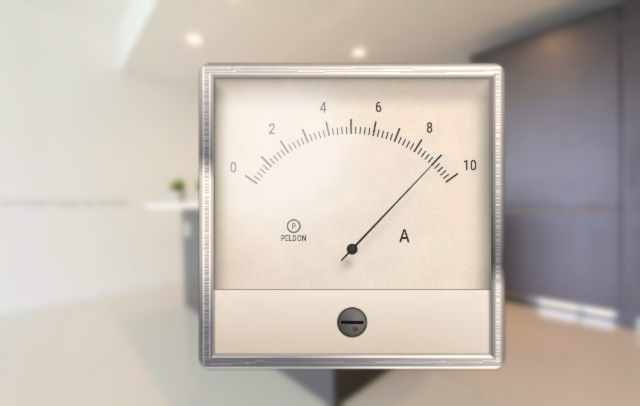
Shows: {"value": 9, "unit": "A"}
